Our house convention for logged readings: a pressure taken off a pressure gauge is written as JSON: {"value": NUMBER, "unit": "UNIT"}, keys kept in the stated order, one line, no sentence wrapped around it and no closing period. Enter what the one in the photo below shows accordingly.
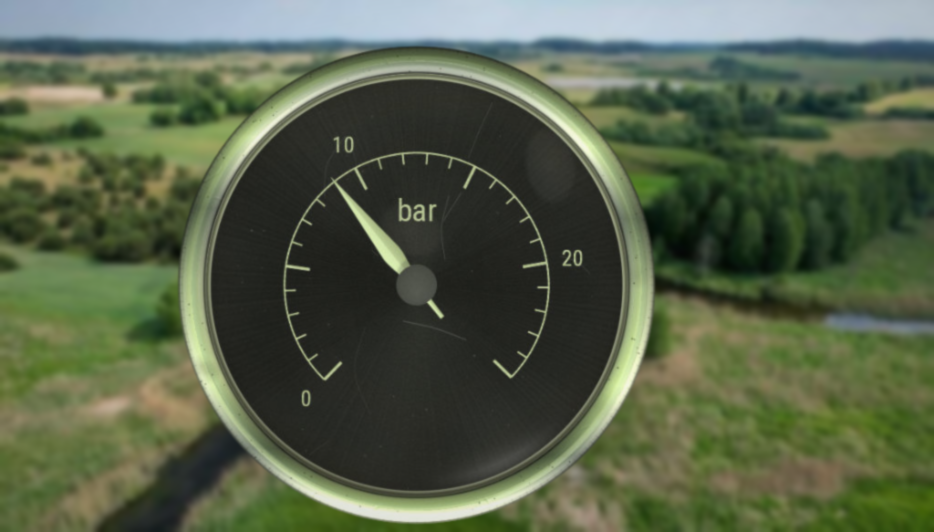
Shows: {"value": 9, "unit": "bar"}
